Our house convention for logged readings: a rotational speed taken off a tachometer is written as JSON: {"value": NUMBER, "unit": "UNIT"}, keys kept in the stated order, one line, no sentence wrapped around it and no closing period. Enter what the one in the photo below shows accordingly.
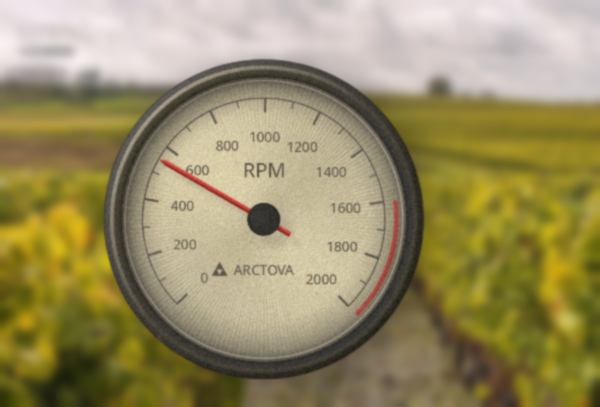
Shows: {"value": 550, "unit": "rpm"}
